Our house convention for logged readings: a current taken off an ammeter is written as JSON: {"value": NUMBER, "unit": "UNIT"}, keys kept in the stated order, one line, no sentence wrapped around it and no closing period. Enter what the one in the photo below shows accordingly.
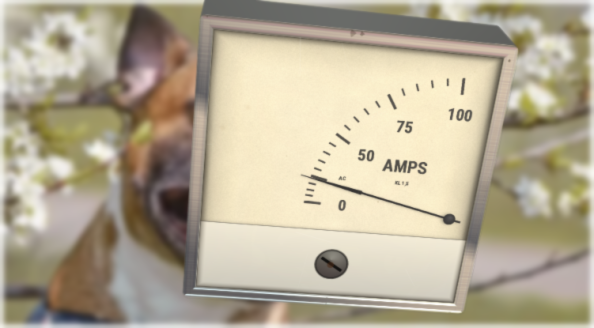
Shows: {"value": 25, "unit": "A"}
